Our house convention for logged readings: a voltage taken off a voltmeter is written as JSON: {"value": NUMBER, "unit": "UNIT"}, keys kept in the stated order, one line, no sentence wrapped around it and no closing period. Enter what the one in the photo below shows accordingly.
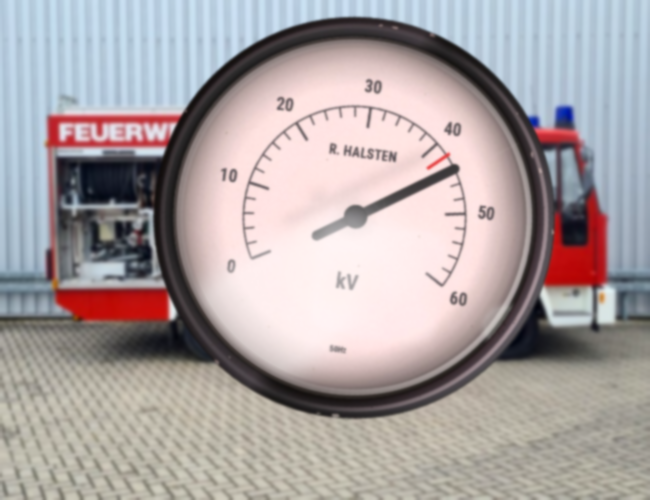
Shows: {"value": 44, "unit": "kV"}
